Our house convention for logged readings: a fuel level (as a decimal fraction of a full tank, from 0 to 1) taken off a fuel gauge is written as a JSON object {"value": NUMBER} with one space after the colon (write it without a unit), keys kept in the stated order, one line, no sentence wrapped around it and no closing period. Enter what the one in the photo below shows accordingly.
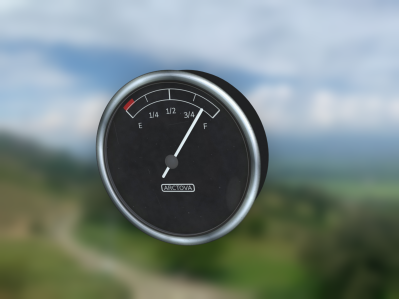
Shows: {"value": 0.875}
